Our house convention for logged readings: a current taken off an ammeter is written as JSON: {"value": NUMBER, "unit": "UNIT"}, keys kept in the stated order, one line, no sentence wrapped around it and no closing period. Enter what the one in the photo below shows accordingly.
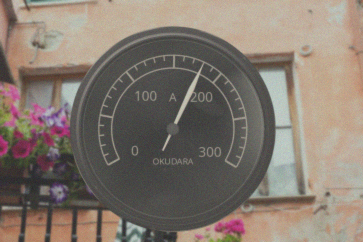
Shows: {"value": 180, "unit": "A"}
